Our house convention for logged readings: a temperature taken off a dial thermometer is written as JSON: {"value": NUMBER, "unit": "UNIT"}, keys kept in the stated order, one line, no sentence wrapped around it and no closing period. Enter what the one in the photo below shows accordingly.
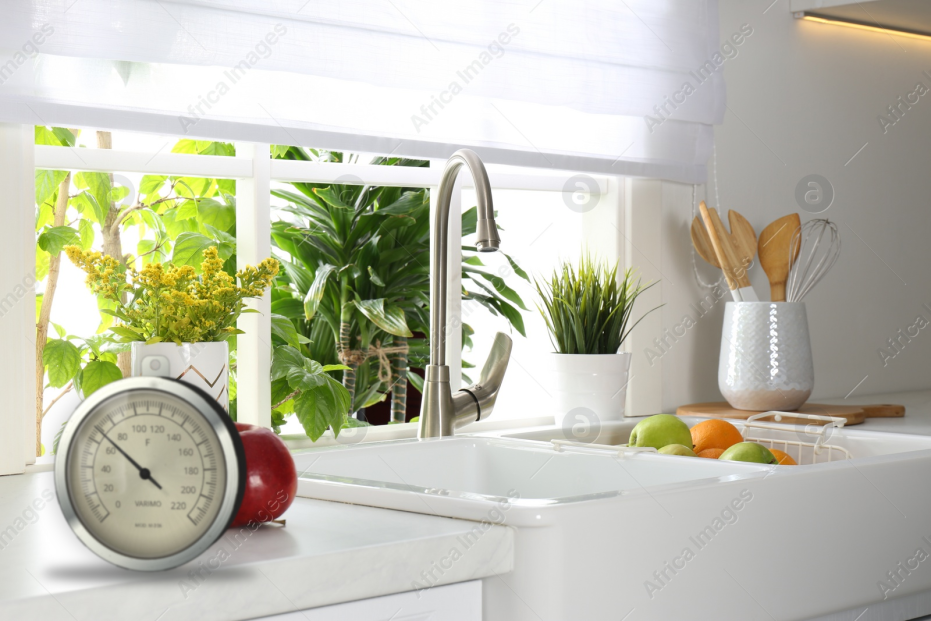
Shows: {"value": 70, "unit": "°F"}
